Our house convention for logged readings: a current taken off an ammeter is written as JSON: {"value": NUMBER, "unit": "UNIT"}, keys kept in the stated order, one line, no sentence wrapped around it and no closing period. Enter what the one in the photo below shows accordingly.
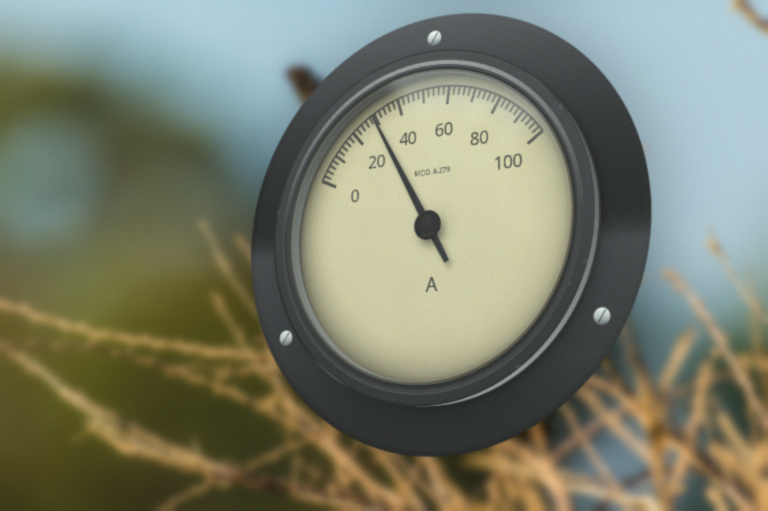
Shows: {"value": 30, "unit": "A"}
